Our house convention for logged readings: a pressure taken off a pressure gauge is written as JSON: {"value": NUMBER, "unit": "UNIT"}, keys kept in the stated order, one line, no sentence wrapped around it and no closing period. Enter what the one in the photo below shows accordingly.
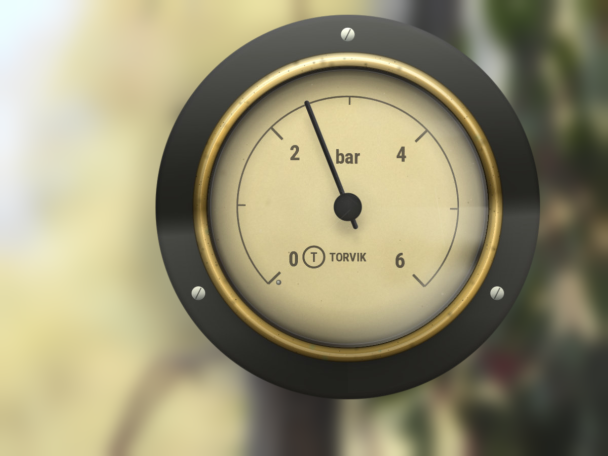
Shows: {"value": 2.5, "unit": "bar"}
